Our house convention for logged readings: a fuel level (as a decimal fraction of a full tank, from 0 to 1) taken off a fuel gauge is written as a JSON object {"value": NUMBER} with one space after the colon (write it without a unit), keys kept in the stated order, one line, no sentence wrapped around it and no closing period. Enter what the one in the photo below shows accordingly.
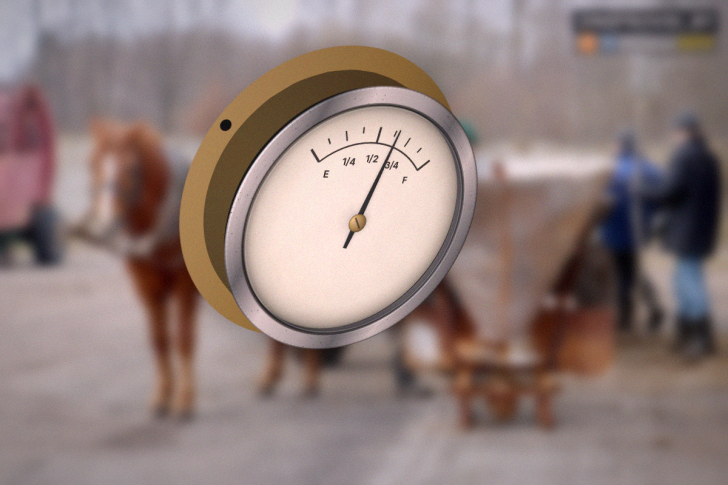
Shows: {"value": 0.625}
